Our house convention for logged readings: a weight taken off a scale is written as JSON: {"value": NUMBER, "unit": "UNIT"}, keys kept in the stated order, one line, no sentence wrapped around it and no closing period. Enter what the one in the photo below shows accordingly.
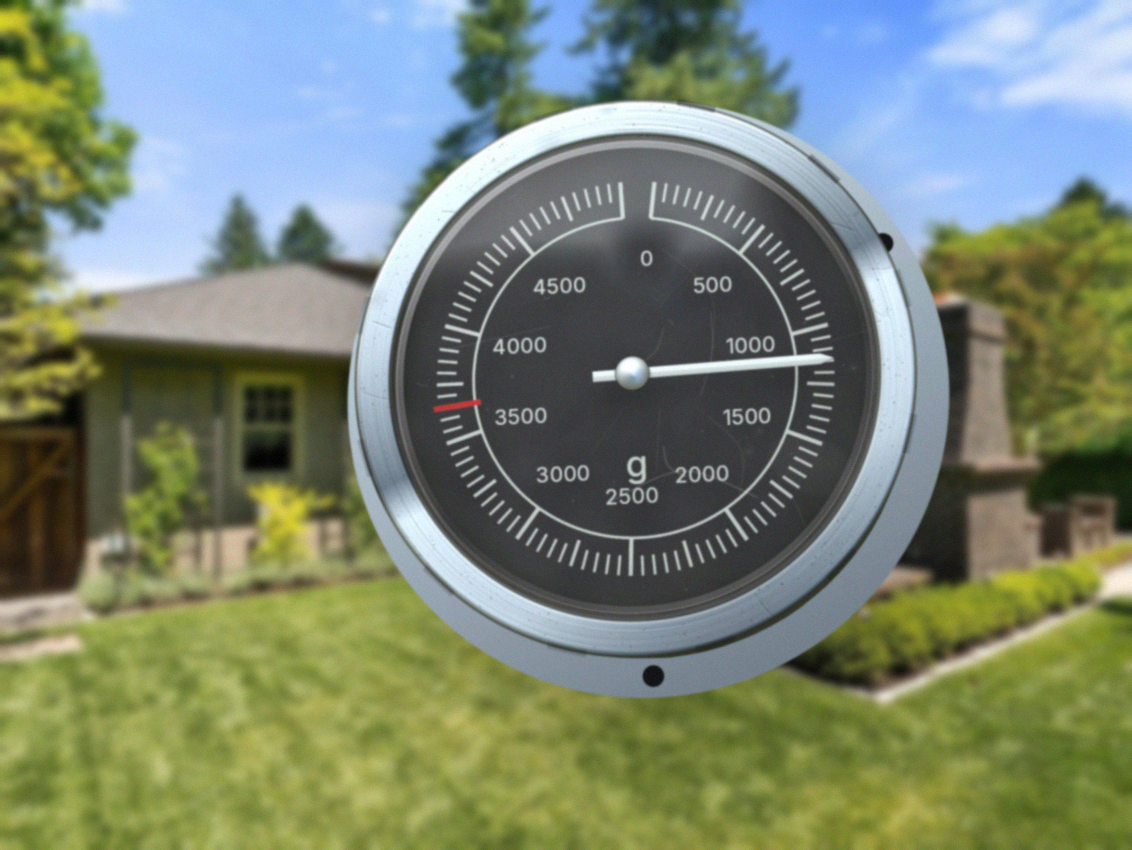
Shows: {"value": 1150, "unit": "g"}
